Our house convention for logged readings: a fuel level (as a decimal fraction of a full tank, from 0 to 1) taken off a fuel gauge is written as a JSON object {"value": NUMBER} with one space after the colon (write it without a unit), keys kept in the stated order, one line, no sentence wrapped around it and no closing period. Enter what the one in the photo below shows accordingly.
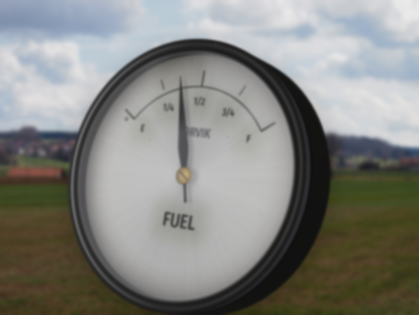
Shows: {"value": 0.375}
